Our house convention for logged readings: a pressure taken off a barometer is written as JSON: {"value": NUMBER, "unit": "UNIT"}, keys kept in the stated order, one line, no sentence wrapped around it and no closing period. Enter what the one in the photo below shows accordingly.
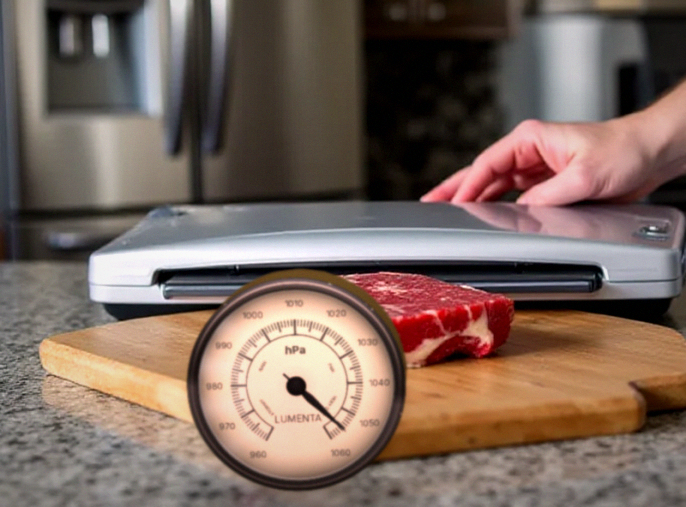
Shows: {"value": 1055, "unit": "hPa"}
